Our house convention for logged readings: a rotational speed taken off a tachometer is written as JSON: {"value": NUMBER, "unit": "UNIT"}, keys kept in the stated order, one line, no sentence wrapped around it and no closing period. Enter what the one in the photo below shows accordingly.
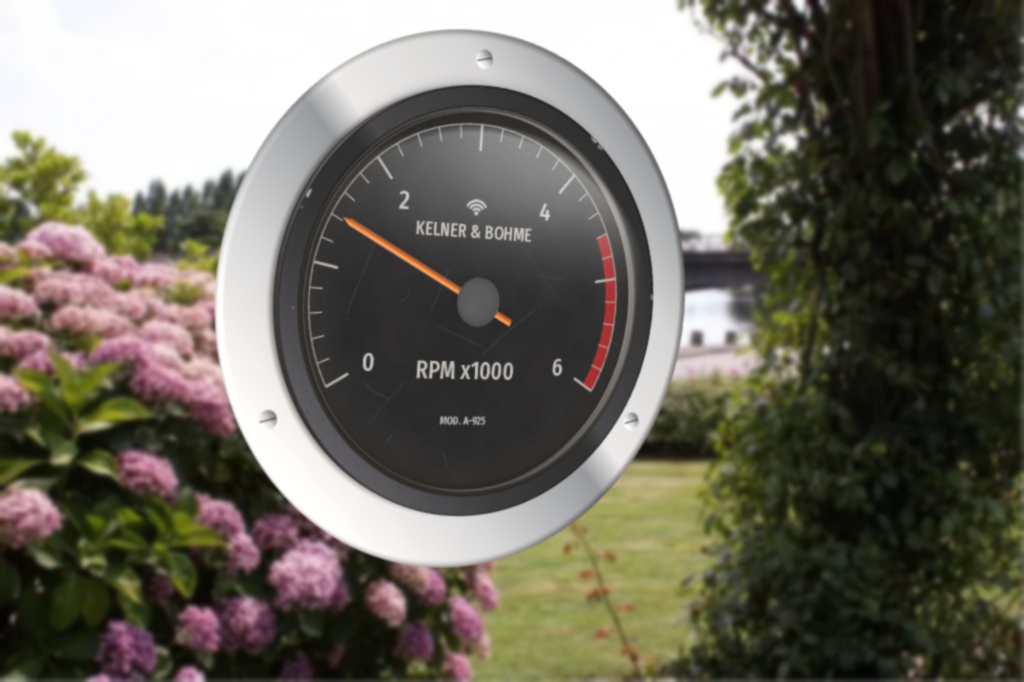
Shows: {"value": 1400, "unit": "rpm"}
